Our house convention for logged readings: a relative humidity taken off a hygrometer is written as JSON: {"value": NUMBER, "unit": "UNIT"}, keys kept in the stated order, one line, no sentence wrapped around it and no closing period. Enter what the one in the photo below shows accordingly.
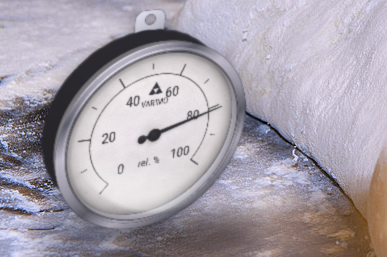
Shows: {"value": 80, "unit": "%"}
